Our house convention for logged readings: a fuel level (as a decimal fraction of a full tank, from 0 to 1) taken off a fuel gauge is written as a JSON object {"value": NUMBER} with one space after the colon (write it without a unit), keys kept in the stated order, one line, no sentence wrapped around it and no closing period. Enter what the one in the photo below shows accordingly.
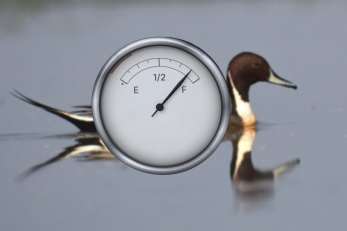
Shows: {"value": 0.875}
